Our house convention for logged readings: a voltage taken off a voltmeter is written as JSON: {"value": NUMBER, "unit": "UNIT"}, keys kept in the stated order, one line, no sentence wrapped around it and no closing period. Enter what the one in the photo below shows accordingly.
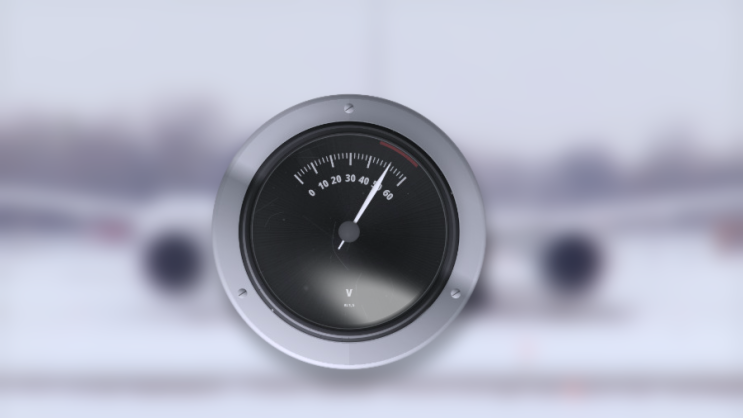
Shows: {"value": 50, "unit": "V"}
